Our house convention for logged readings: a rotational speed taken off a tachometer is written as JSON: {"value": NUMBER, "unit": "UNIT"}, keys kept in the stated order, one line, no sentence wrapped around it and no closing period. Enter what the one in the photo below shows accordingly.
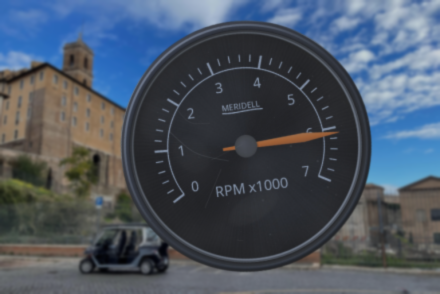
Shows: {"value": 6100, "unit": "rpm"}
